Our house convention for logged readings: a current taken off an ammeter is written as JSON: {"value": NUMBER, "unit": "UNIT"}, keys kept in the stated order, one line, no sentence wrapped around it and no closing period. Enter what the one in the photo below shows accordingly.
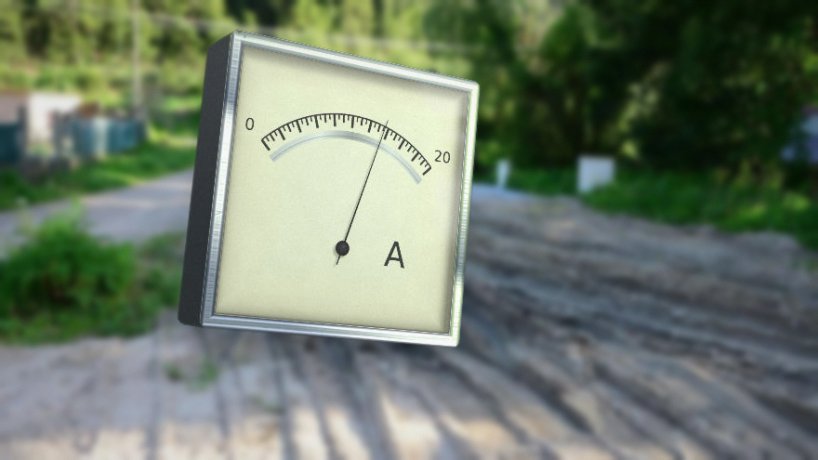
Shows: {"value": 13.5, "unit": "A"}
